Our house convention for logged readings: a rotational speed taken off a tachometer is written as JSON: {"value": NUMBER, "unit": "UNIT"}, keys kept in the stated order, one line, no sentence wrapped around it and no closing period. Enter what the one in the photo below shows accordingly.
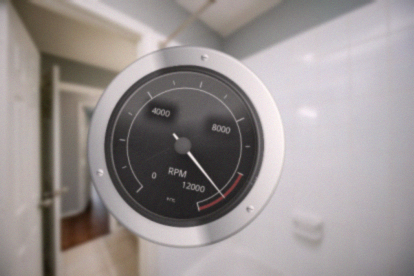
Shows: {"value": 11000, "unit": "rpm"}
